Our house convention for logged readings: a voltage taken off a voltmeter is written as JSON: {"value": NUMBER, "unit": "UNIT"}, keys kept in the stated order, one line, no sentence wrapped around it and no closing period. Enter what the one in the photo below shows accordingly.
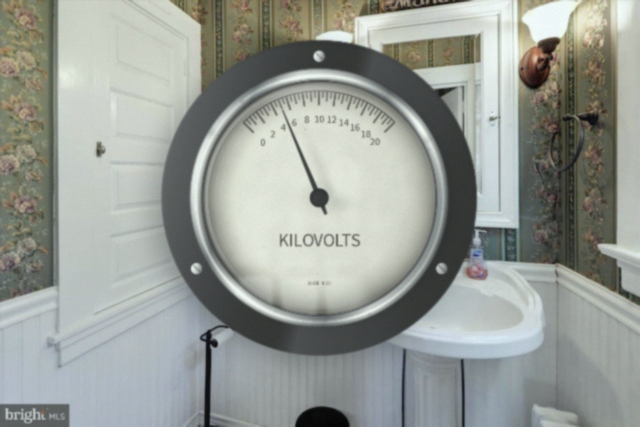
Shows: {"value": 5, "unit": "kV"}
